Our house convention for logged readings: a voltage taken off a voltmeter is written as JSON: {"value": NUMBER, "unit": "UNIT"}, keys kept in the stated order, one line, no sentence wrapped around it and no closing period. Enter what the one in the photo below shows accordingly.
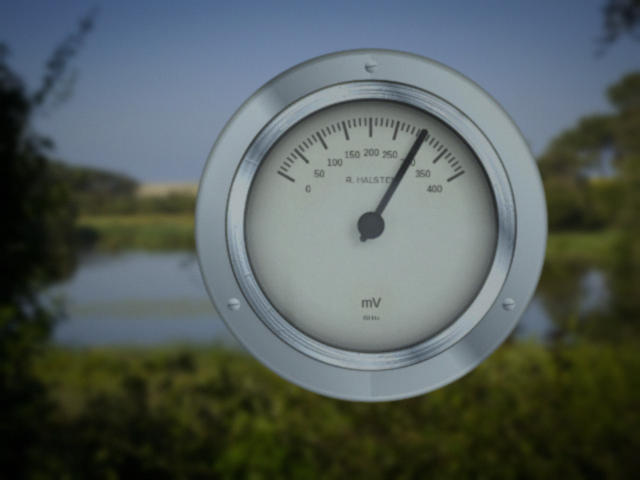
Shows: {"value": 300, "unit": "mV"}
